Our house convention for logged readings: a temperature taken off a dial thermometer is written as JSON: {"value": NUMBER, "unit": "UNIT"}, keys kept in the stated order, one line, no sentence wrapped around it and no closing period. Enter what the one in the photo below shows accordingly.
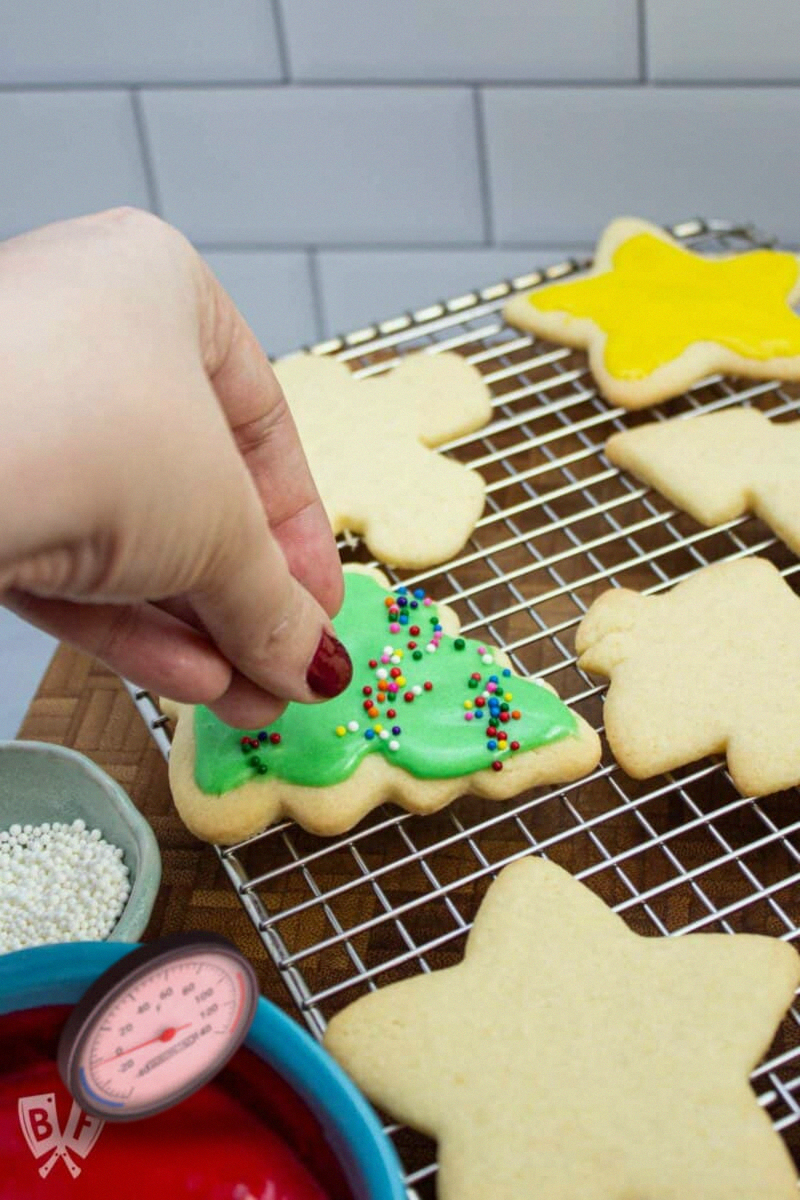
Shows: {"value": 0, "unit": "°F"}
